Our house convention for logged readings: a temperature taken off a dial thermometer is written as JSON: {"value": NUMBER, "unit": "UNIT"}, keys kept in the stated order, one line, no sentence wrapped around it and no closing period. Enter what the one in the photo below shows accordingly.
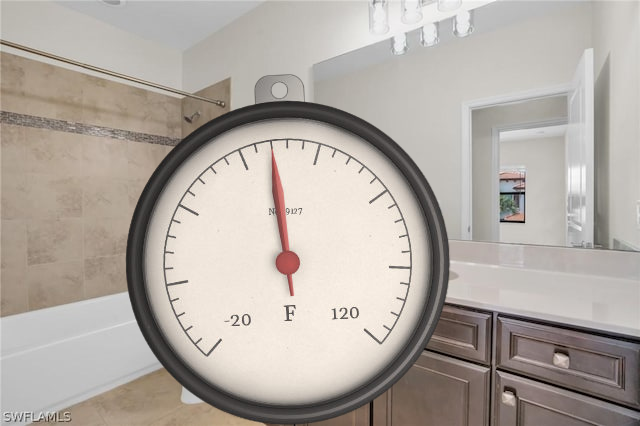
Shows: {"value": 48, "unit": "°F"}
